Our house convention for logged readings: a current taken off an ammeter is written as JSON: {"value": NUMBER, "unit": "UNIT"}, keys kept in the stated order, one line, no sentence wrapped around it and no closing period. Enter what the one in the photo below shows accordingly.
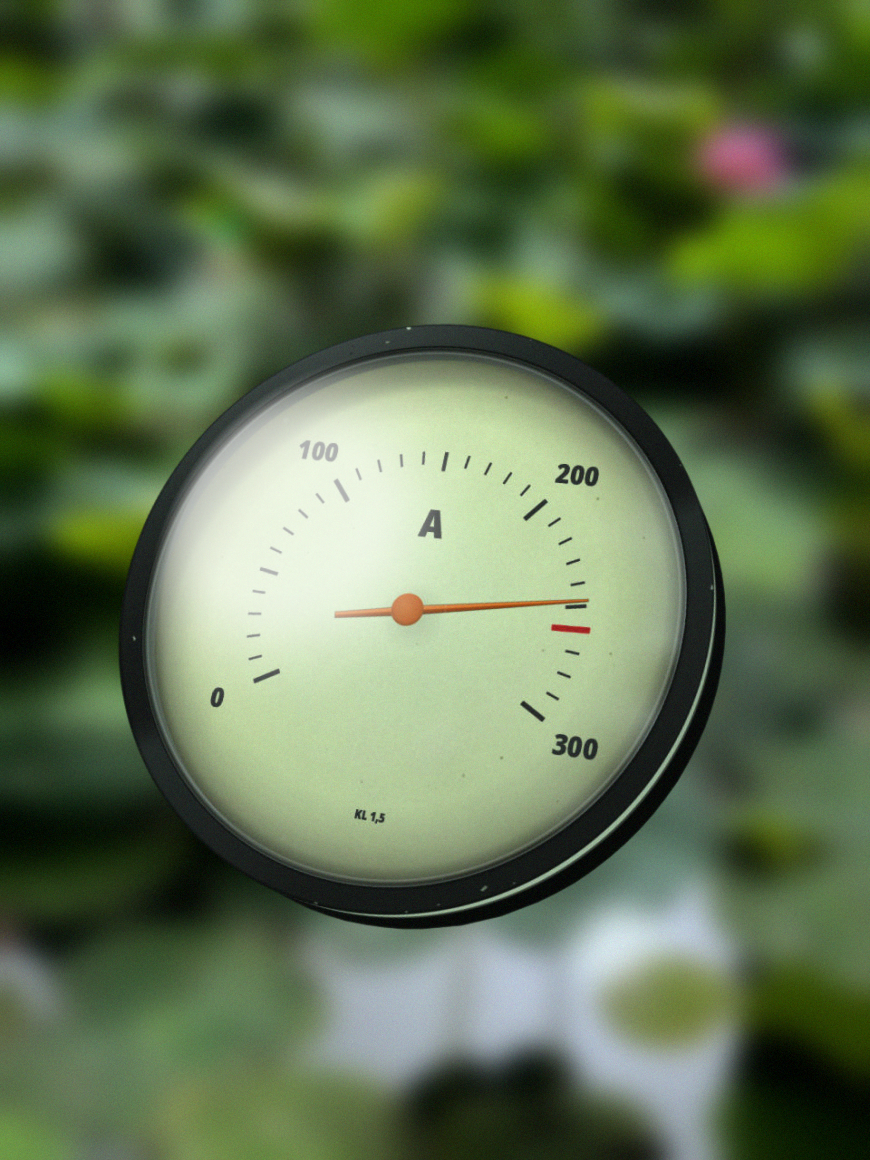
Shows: {"value": 250, "unit": "A"}
